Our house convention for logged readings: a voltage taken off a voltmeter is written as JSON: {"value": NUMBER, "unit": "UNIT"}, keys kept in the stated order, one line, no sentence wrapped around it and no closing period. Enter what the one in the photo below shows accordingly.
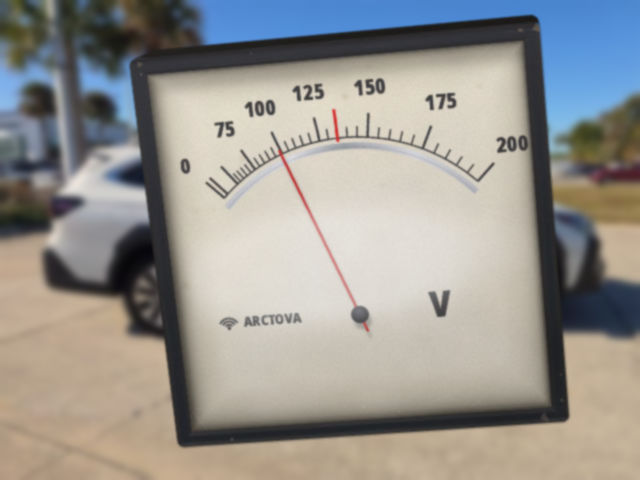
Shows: {"value": 100, "unit": "V"}
